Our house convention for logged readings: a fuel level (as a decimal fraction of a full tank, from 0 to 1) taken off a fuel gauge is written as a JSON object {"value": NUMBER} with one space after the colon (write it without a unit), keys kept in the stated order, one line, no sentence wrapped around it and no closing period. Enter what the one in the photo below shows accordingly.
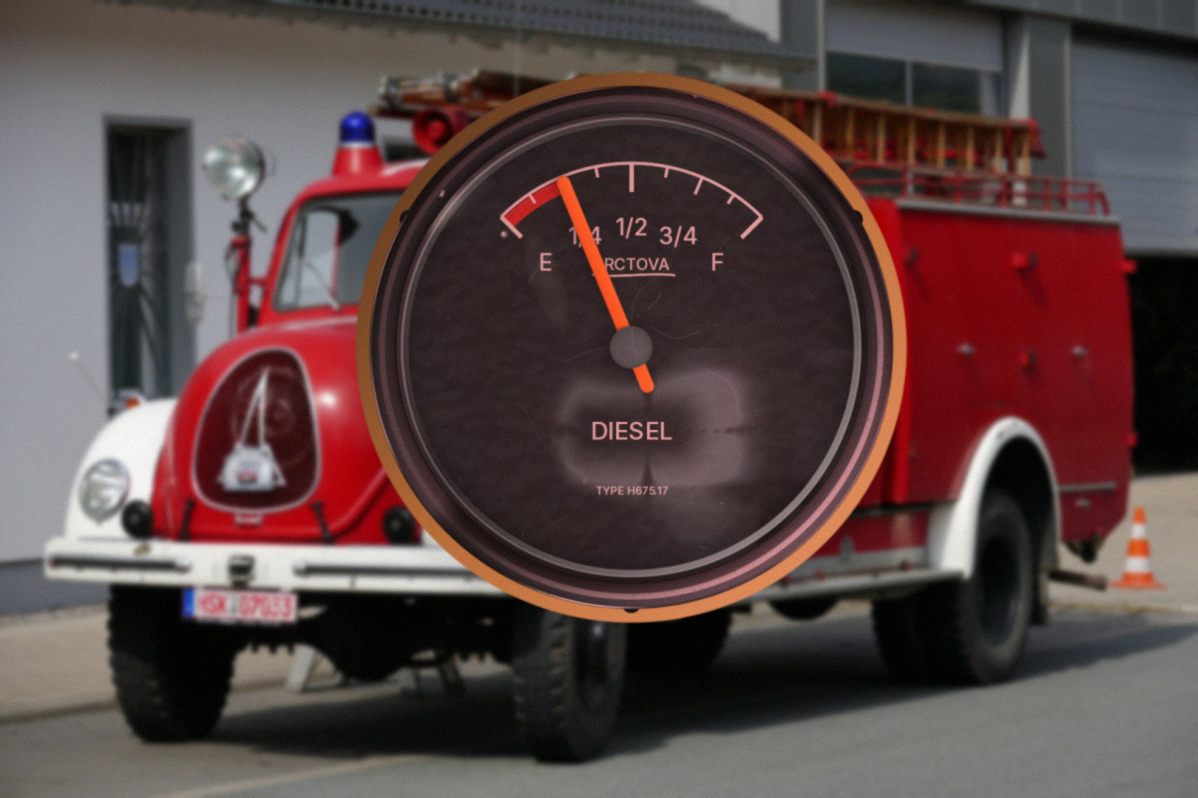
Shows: {"value": 0.25}
